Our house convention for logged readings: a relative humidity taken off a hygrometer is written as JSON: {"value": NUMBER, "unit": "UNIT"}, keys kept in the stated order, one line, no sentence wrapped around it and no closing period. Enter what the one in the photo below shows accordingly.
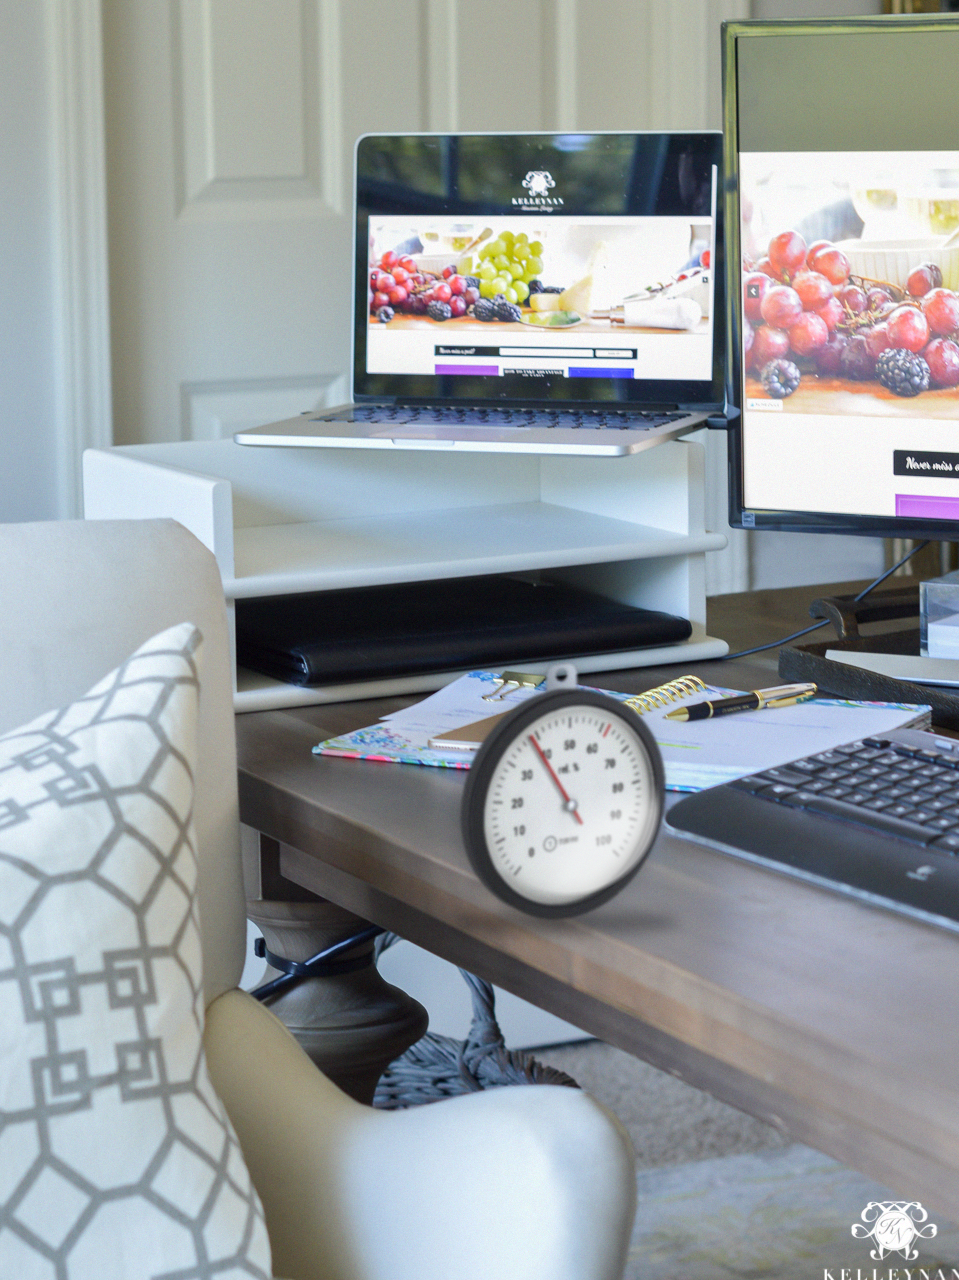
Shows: {"value": 38, "unit": "%"}
